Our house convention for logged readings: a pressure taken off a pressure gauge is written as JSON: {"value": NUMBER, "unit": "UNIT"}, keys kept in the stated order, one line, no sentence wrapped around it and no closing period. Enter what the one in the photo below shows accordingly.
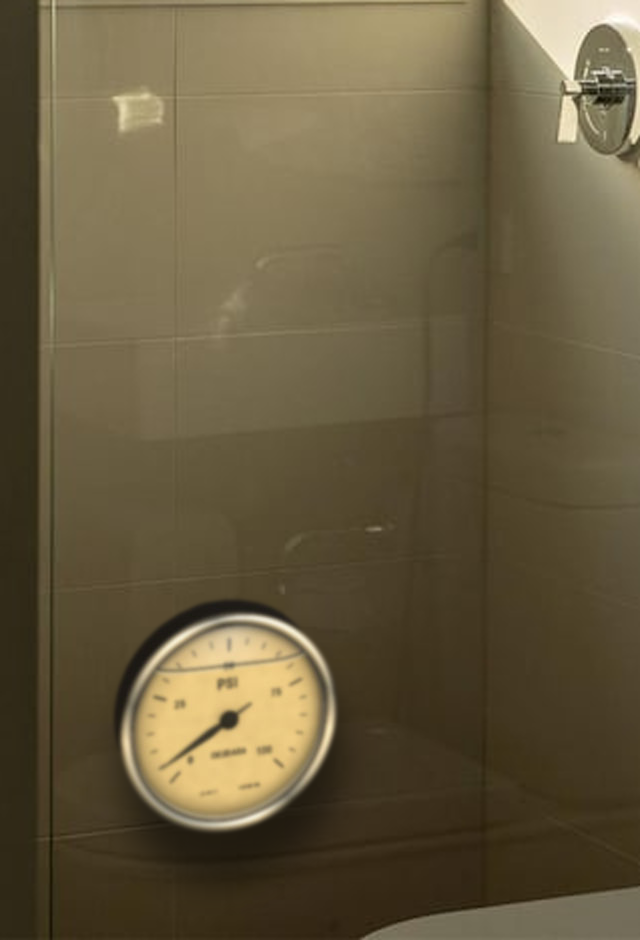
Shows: {"value": 5, "unit": "psi"}
